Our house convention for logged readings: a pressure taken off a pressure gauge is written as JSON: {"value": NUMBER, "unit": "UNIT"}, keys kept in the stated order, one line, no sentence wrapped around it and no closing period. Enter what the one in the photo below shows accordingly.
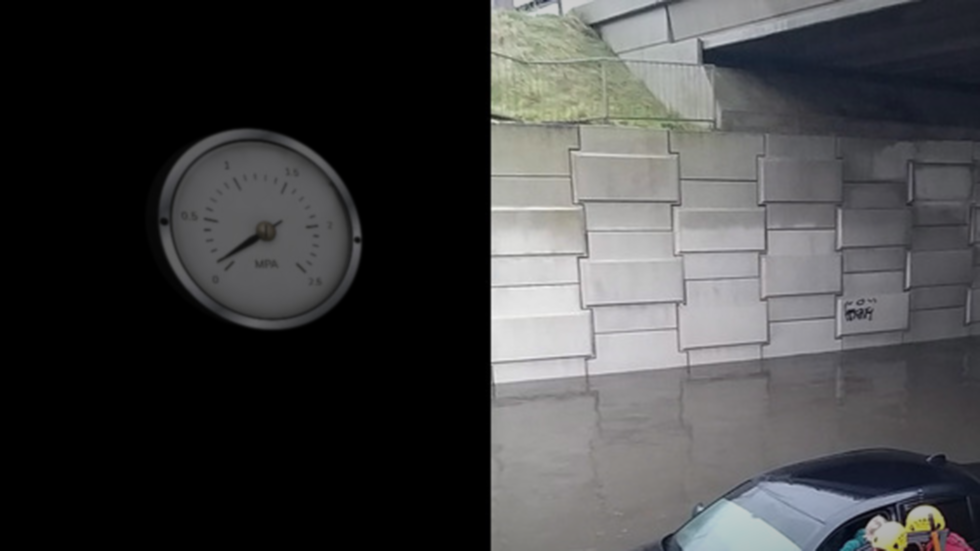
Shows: {"value": 0.1, "unit": "MPa"}
